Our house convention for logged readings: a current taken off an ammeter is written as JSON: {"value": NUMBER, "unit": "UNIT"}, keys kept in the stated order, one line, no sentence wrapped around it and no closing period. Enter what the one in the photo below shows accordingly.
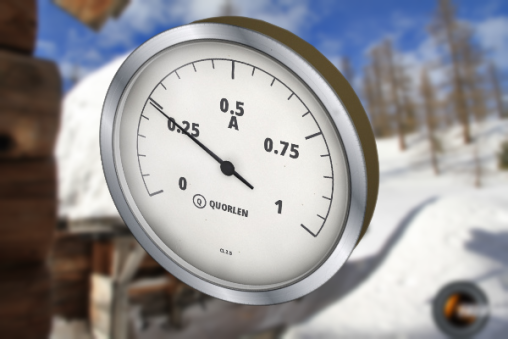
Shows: {"value": 0.25, "unit": "A"}
